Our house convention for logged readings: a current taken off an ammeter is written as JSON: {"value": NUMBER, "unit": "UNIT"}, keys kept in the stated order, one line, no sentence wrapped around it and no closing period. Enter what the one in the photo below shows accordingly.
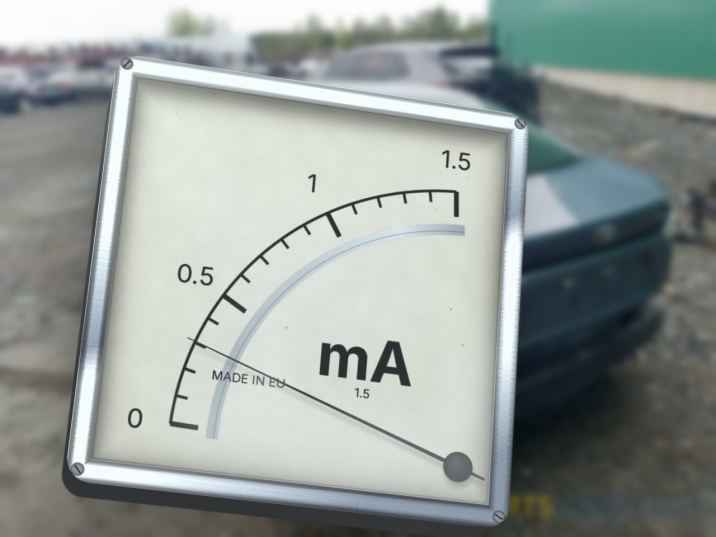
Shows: {"value": 0.3, "unit": "mA"}
